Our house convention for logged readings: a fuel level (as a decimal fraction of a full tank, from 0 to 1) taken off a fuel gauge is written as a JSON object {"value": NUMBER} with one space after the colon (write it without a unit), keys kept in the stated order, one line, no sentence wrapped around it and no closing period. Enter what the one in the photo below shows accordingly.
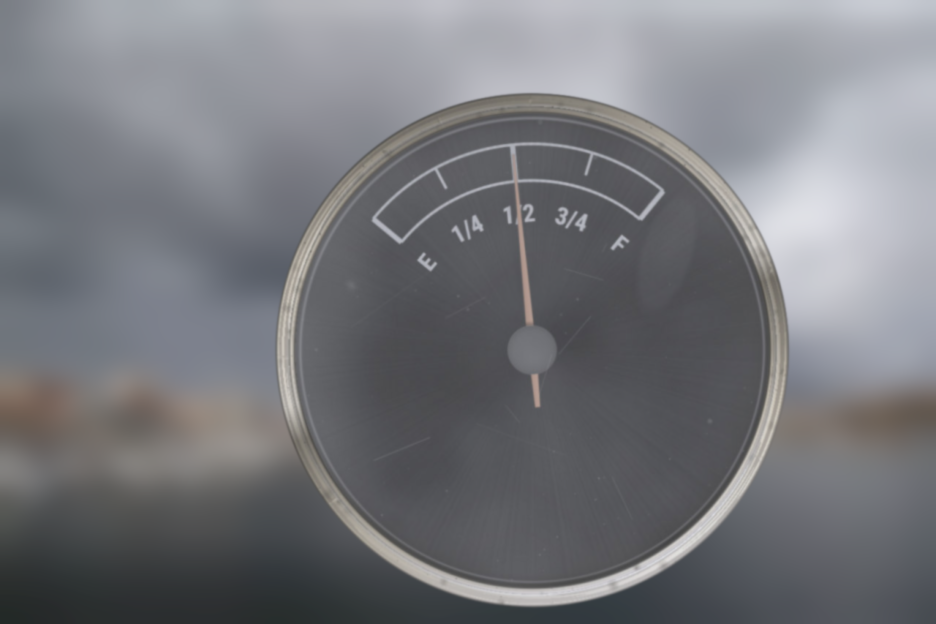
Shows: {"value": 0.5}
